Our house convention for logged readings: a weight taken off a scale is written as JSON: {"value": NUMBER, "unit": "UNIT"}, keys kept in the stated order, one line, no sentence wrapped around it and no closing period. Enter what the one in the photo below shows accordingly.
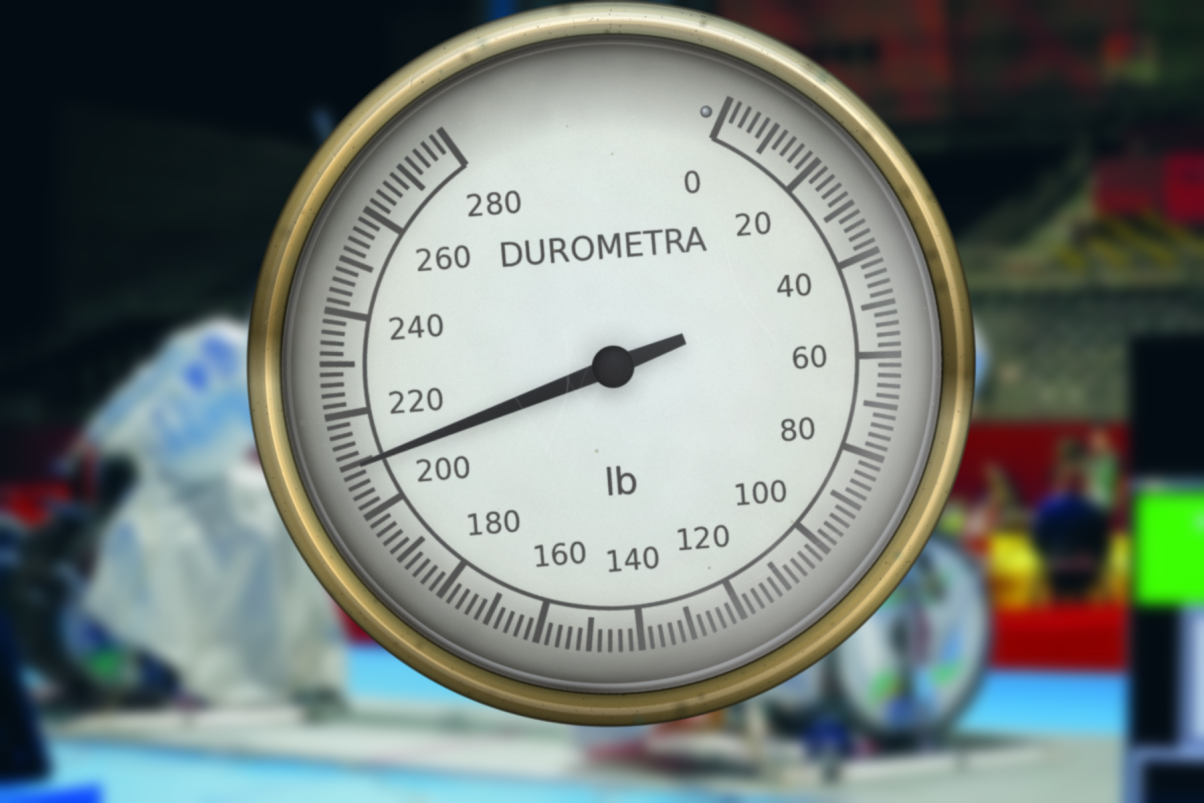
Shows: {"value": 210, "unit": "lb"}
